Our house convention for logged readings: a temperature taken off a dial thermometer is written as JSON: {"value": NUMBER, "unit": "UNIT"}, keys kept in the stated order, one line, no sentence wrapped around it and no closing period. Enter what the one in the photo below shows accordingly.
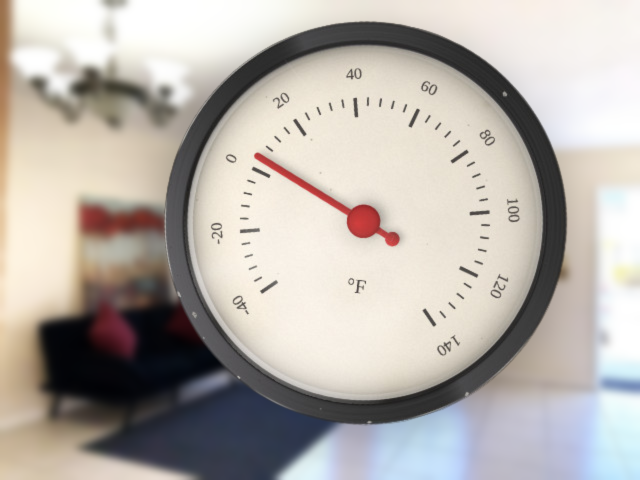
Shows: {"value": 4, "unit": "°F"}
